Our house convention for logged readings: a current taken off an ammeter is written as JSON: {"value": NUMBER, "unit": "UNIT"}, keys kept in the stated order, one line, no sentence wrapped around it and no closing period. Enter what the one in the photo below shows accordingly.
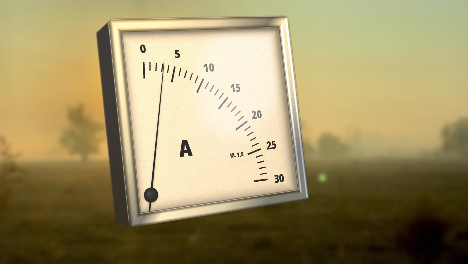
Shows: {"value": 3, "unit": "A"}
